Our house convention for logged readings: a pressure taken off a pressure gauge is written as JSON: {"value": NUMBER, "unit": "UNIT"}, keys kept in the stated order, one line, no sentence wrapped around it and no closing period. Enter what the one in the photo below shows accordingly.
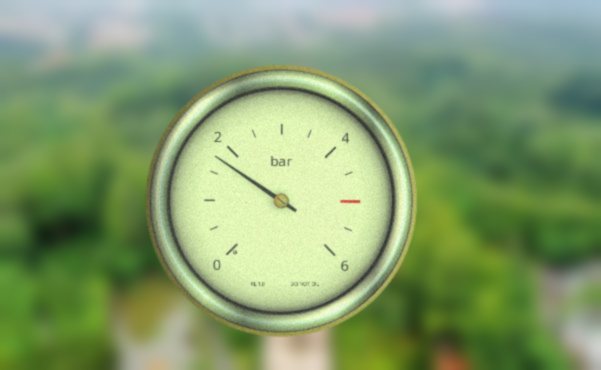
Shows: {"value": 1.75, "unit": "bar"}
